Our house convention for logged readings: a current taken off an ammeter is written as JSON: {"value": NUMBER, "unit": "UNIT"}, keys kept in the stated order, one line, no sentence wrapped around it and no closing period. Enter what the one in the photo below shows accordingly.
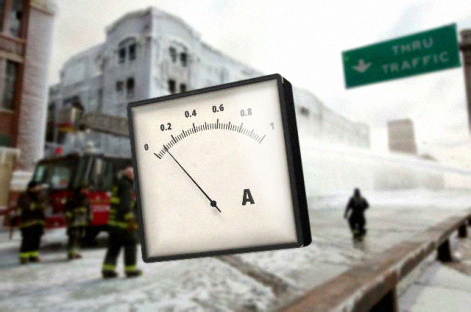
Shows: {"value": 0.1, "unit": "A"}
